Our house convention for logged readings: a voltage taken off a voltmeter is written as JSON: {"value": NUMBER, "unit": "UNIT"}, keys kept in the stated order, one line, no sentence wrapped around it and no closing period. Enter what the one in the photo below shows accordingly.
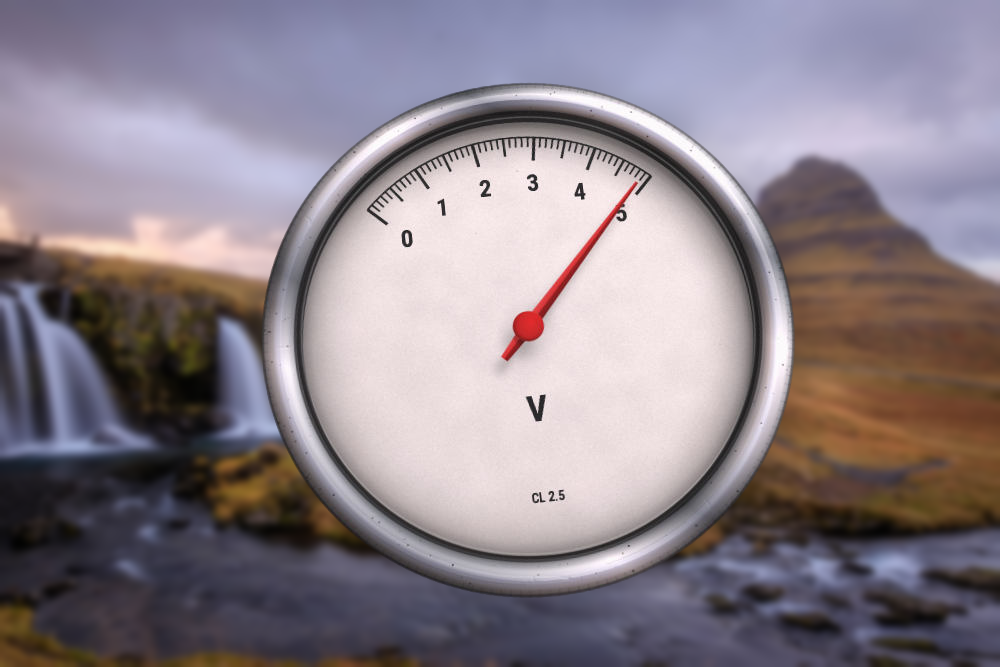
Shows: {"value": 4.9, "unit": "V"}
